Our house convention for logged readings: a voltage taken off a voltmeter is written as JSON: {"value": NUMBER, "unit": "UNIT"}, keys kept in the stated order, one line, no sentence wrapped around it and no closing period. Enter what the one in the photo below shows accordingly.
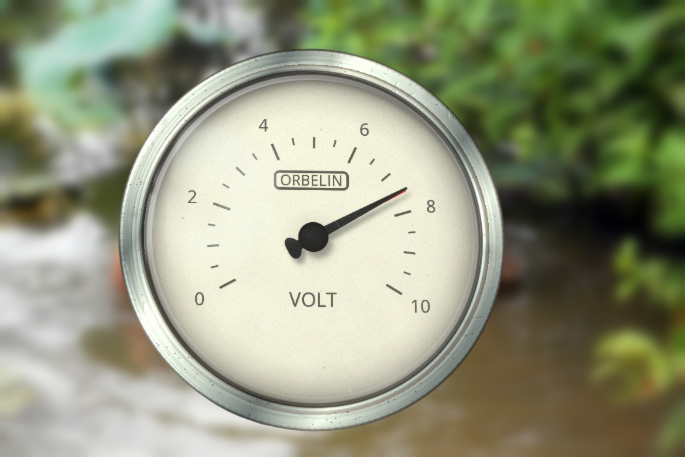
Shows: {"value": 7.5, "unit": "V"}
